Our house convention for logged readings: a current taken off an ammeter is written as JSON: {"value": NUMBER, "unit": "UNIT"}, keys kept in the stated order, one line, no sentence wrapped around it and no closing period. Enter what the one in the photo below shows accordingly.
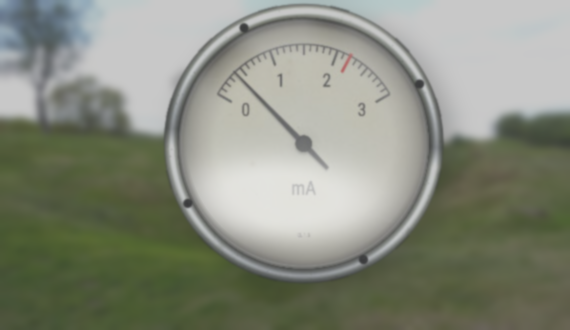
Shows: {"value": 0.4, "unit": "mA"}
